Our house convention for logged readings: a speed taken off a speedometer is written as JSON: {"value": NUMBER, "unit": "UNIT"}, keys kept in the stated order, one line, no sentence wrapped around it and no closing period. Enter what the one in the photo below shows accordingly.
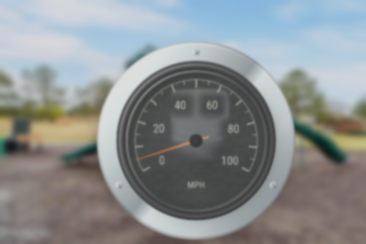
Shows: {"value": 5, "unit": "mph"}
